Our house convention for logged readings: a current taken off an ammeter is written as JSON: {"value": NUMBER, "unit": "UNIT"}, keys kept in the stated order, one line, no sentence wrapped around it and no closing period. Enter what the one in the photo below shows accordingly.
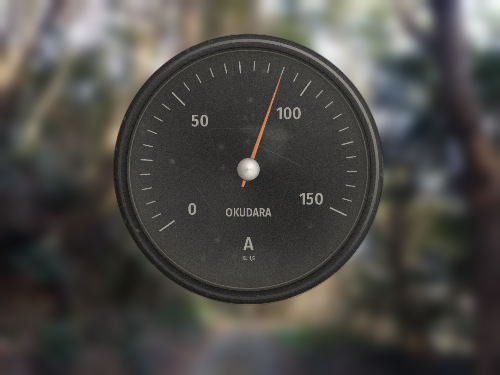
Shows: {"value": 90, "unit": "A"}
